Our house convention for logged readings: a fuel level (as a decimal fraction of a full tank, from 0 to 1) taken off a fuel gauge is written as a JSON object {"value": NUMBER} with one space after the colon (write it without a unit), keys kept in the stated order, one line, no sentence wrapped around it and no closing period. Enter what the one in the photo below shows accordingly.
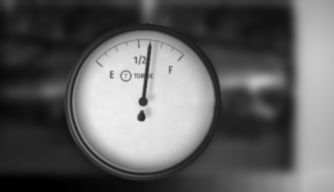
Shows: {"value": 0.625}
